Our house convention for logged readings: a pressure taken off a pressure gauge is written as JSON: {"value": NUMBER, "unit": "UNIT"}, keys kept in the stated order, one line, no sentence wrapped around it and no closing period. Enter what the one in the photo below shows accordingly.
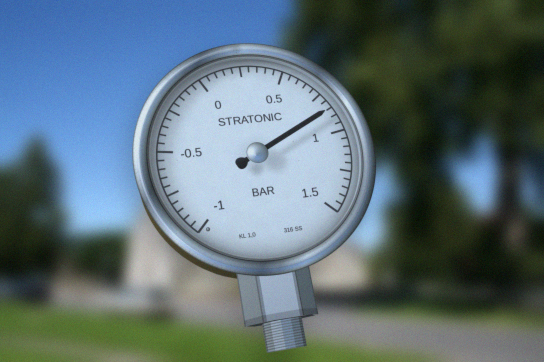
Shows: {"value": 0.85, "unit": "bar"}
